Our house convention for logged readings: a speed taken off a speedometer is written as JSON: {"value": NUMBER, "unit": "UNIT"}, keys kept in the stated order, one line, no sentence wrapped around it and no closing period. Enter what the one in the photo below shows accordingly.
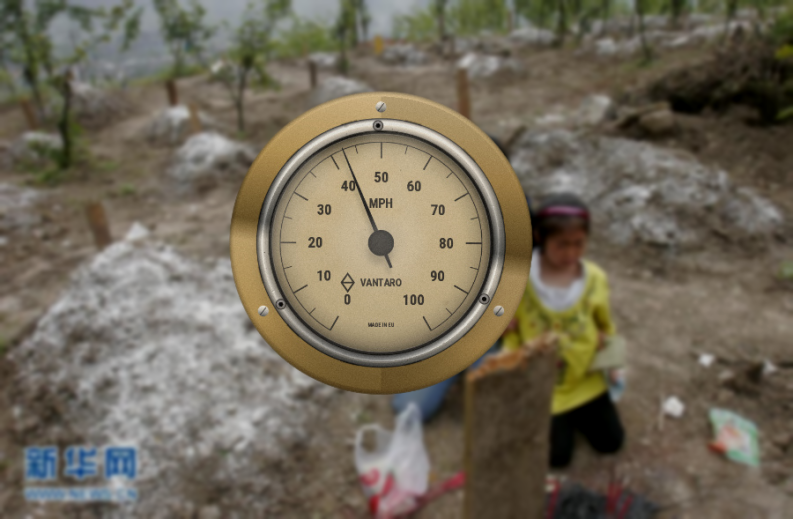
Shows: {"value": 42.5, "unit": "mph"}
